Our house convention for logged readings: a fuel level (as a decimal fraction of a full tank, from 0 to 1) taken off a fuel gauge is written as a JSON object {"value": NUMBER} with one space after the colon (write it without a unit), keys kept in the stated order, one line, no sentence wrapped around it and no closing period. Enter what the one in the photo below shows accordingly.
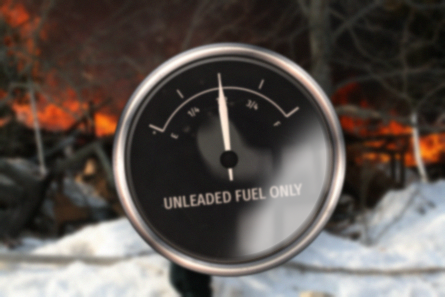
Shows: {"value": 0.5}
